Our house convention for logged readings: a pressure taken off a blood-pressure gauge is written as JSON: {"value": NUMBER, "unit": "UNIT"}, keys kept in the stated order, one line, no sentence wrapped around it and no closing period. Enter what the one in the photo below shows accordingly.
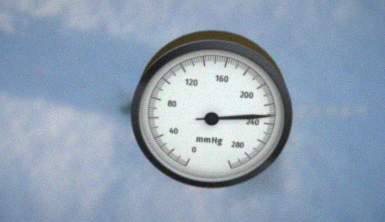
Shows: {"value": 230, "unit": "mmHg"}
